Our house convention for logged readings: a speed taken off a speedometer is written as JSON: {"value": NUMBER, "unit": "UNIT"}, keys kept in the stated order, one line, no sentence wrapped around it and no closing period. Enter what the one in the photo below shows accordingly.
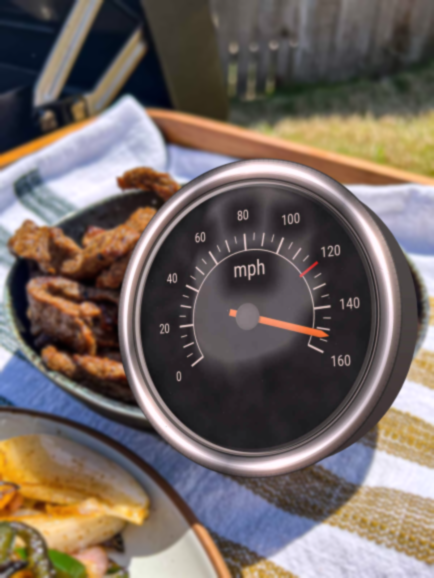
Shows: {"value": 152.5, "unit": "mph"}
